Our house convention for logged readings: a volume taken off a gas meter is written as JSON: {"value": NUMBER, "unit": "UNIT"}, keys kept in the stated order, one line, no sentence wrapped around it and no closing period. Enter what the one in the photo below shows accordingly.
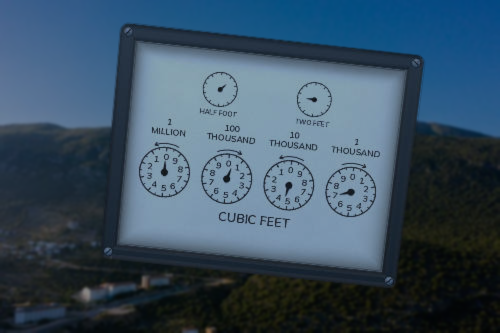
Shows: {"value": 4700, "unit": "ft³"}
